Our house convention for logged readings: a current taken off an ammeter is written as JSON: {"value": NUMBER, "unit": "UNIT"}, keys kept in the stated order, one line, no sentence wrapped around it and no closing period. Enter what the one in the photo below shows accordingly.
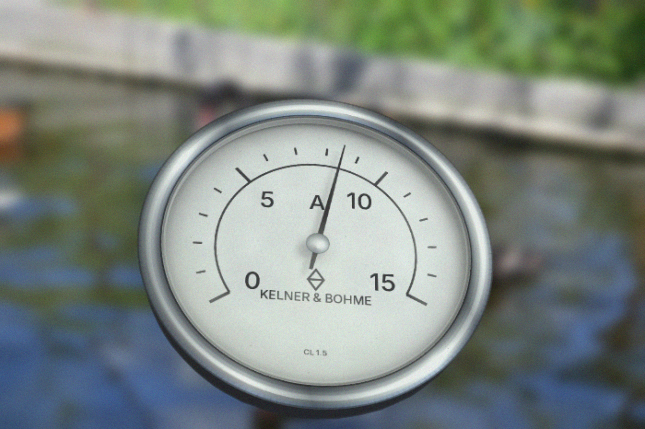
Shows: {"value": 8.5, "unit": "A"}
